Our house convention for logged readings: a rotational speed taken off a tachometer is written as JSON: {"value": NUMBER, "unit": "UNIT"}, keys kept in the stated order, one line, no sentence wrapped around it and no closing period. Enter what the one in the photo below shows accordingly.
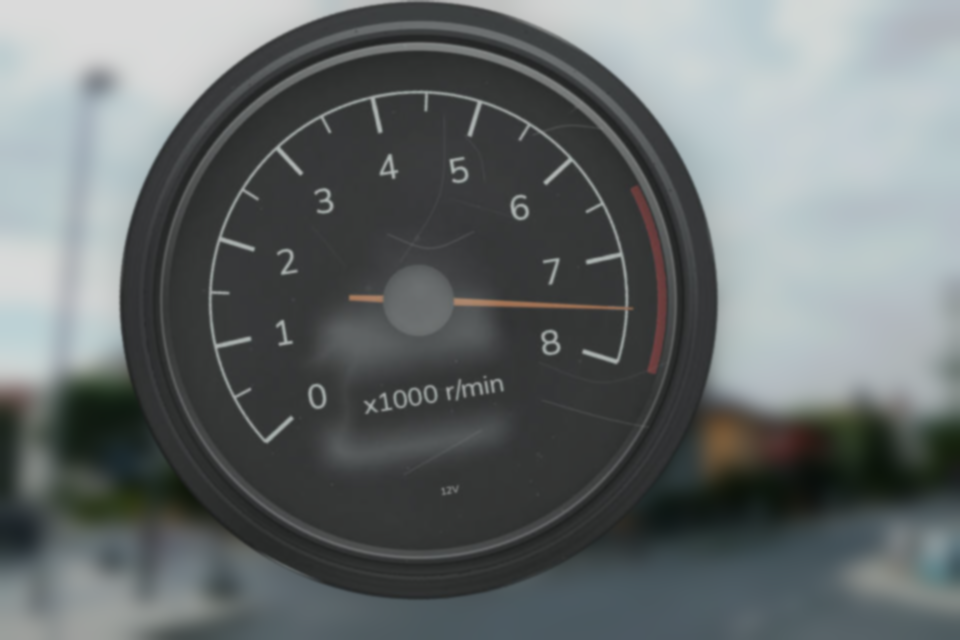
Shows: {"value": 7500, "unit": "rpm"}
